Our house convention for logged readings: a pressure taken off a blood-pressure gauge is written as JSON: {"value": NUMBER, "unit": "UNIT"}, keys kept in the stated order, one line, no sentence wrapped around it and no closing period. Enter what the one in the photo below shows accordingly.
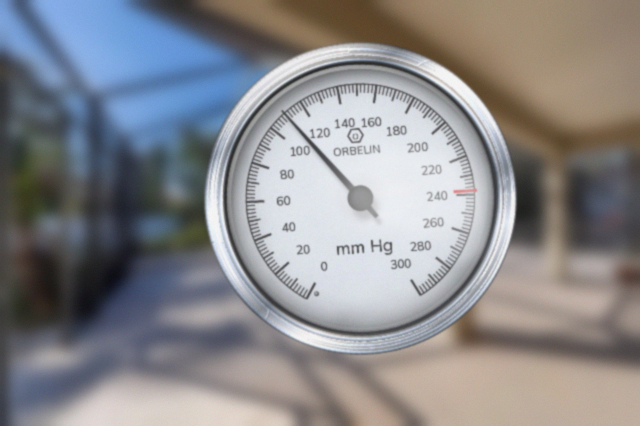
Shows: {"value": 110, "unit": "mmHg"}
